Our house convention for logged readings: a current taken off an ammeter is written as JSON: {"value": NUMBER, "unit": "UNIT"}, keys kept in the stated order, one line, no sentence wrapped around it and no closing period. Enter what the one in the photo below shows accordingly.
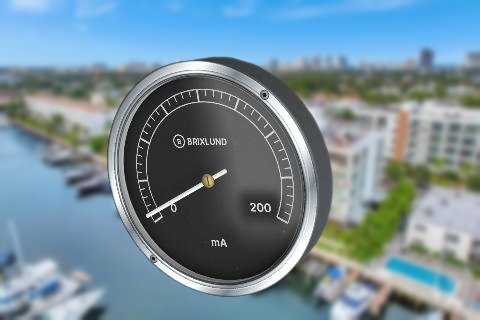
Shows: {"value": 5, "unit": "mA"}
